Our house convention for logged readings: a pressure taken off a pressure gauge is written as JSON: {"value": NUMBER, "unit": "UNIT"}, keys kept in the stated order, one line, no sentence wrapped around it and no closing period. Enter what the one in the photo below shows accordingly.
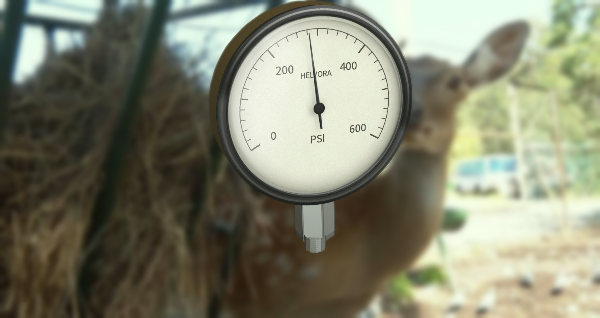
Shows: {"value": 280, "unit": "psi"}
